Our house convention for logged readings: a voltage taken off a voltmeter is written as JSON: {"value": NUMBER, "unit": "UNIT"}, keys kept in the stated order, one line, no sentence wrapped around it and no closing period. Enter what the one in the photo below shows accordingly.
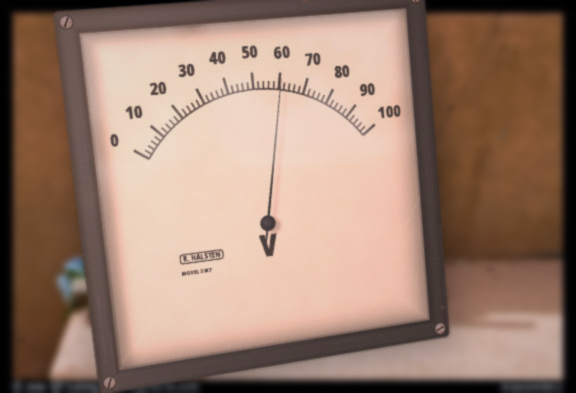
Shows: {"value": 60, "unit": "V"}
